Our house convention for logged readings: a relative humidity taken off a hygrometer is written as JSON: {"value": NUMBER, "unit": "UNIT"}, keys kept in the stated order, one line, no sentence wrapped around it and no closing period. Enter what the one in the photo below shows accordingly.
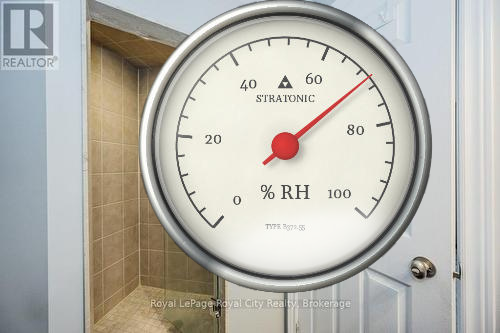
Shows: {"value": 70, "unit": "%"}
